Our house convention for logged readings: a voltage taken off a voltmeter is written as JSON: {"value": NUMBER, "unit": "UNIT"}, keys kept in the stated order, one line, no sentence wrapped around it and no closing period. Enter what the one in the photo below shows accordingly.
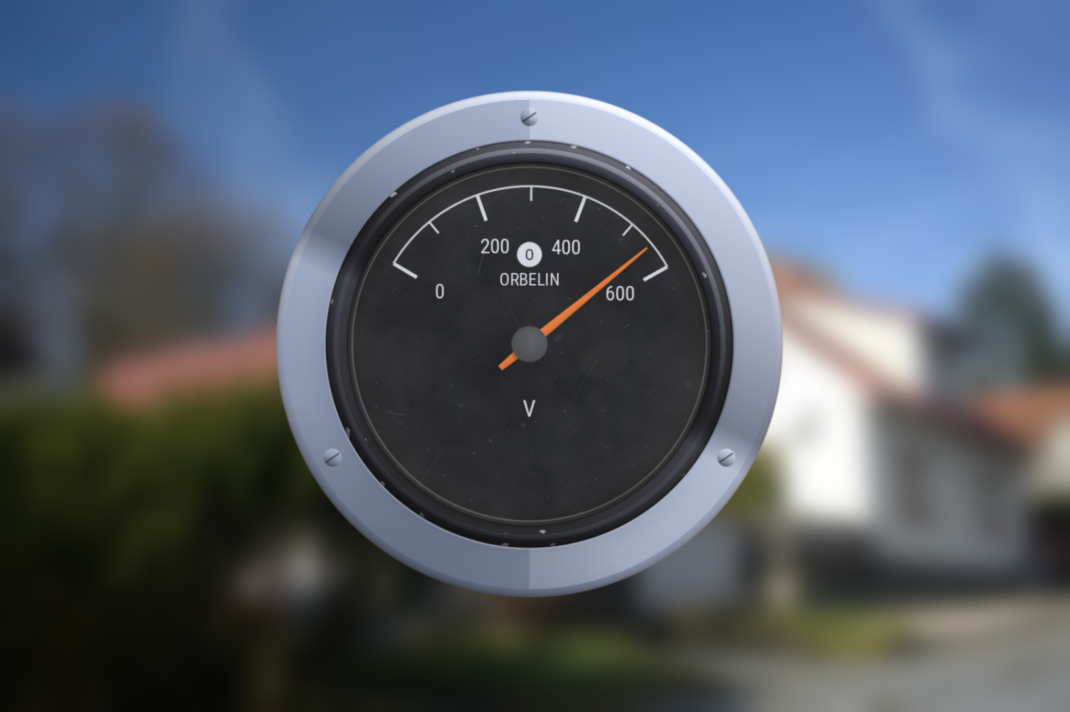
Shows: {"value": 550, "unit": "V"}
